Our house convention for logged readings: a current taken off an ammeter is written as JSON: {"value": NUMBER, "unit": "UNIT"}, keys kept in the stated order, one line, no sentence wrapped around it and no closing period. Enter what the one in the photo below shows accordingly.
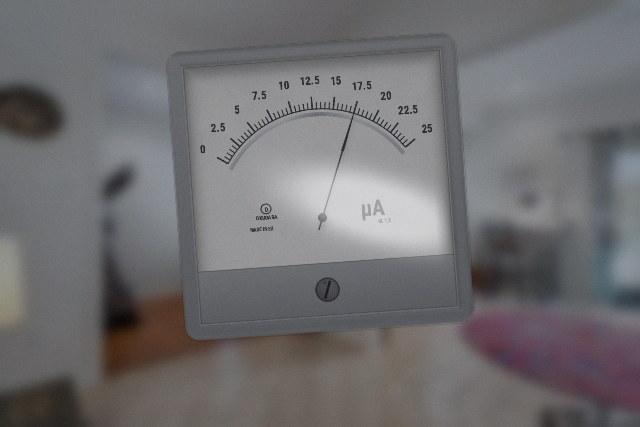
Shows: {"value": 17.5, "unit": "µA"}
